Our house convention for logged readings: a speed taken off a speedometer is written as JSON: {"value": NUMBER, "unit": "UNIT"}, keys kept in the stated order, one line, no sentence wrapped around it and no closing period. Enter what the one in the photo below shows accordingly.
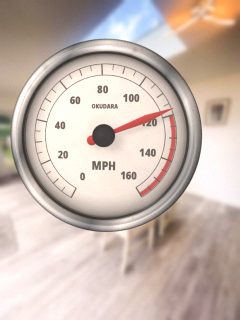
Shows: {"value": 117.5, "unit": "mph"}
